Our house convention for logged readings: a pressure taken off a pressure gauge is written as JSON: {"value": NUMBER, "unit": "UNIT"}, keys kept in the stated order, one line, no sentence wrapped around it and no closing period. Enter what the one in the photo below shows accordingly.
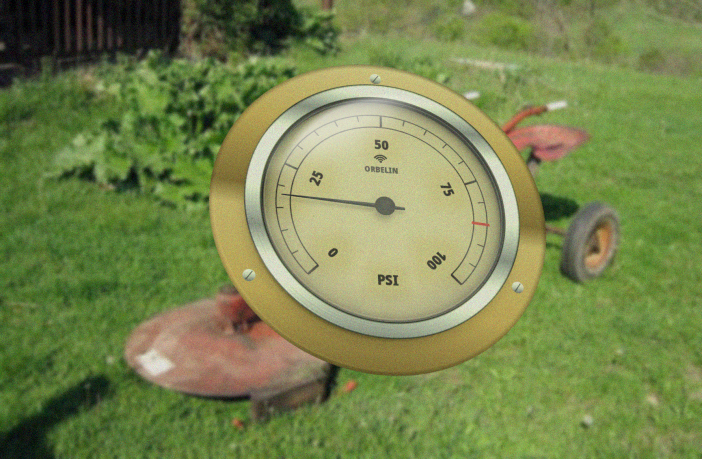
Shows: {"value": 17.5, "unit": "psi"}
